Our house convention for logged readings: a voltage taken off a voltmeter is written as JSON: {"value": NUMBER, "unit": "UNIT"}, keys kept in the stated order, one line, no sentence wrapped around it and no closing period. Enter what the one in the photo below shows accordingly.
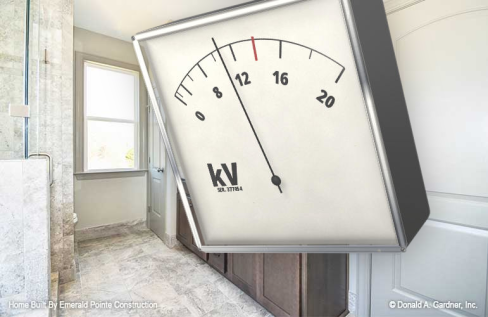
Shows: {"value": 11, "unit": "kV"}
